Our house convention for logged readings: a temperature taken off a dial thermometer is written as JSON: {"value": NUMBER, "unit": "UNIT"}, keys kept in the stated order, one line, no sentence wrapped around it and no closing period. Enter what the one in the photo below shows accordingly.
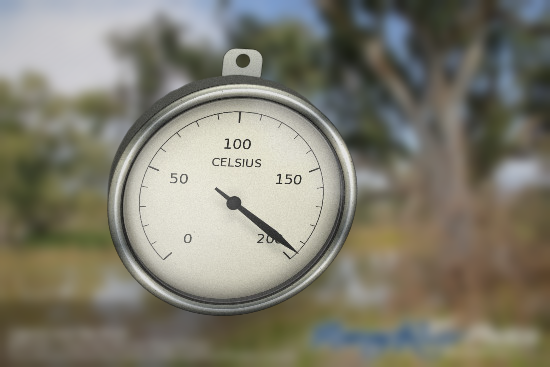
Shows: {"value": 195, "unit": "°C"}
